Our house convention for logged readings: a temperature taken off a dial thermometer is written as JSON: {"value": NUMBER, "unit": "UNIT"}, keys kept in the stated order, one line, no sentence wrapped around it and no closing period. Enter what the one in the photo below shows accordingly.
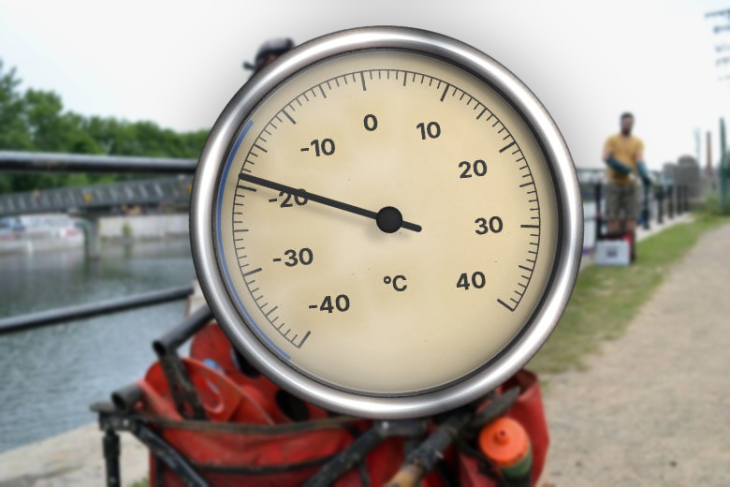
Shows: {"value": -19, "unit": "°C"}
